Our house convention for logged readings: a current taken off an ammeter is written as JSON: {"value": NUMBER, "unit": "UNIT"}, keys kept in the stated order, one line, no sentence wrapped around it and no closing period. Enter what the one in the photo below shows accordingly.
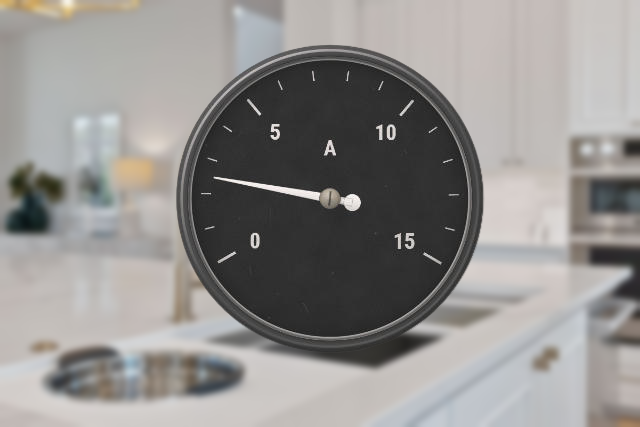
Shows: {"value": 2.5, "unit": "A"}
